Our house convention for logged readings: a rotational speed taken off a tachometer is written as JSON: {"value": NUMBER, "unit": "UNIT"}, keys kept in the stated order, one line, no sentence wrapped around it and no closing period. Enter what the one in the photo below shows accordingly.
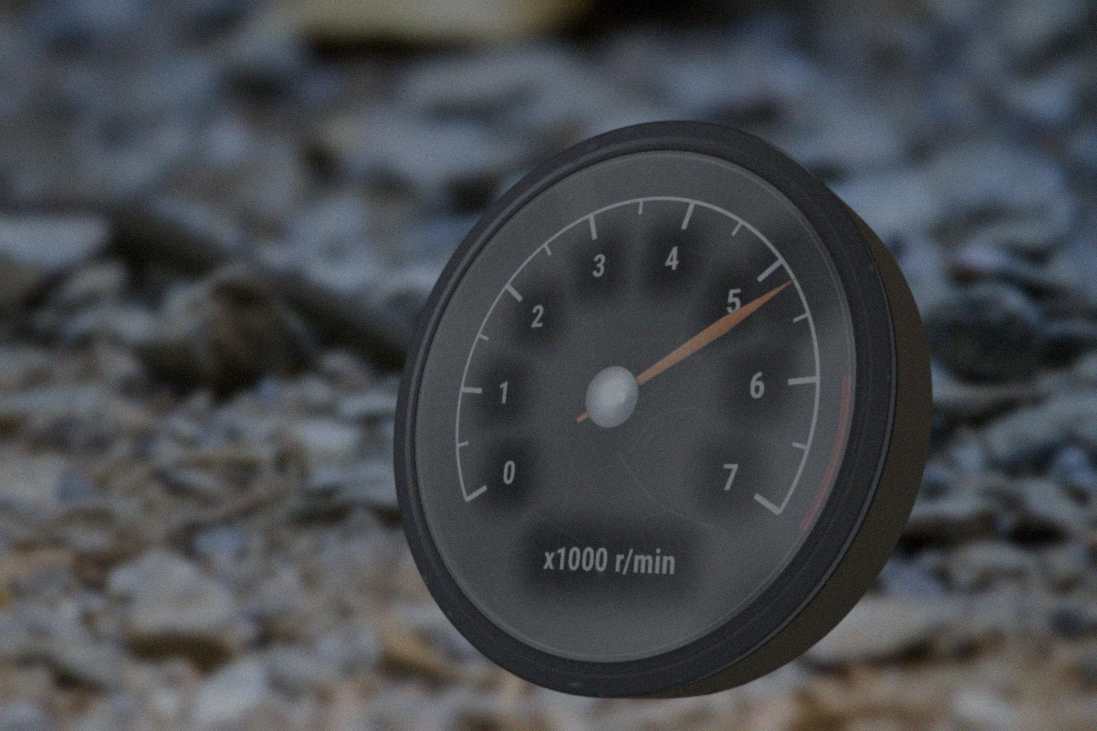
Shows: {"value": 5250, "unit": "rpm"}
